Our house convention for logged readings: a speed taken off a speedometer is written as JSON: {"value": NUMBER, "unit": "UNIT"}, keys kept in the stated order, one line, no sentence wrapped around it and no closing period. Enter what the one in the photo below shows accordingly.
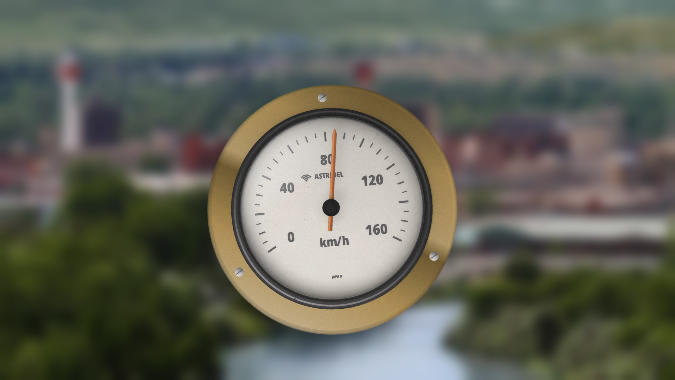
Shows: {"value": 85, "unit": "km/h"}
